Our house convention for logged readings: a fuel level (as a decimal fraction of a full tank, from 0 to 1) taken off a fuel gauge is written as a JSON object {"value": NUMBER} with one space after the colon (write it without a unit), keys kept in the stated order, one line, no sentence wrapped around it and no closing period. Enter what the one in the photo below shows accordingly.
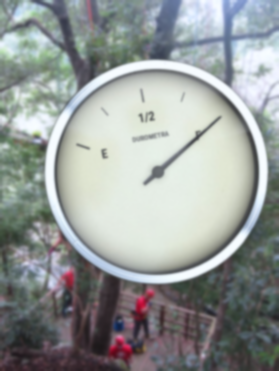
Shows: {"value": 1}
